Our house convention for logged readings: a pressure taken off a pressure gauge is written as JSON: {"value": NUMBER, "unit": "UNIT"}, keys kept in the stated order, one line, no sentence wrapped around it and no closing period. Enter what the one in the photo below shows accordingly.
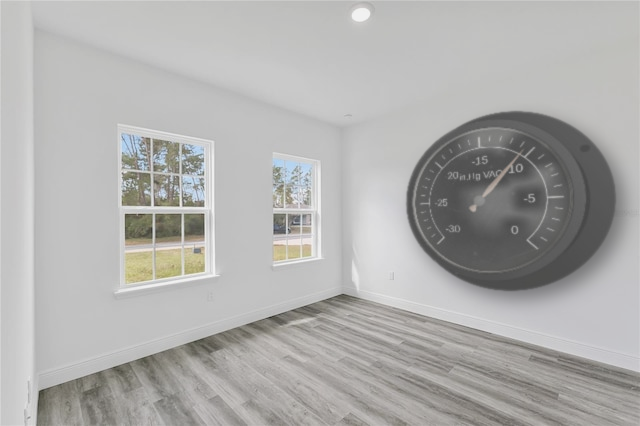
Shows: {"value": -10.5, "unit": "inHg"}
